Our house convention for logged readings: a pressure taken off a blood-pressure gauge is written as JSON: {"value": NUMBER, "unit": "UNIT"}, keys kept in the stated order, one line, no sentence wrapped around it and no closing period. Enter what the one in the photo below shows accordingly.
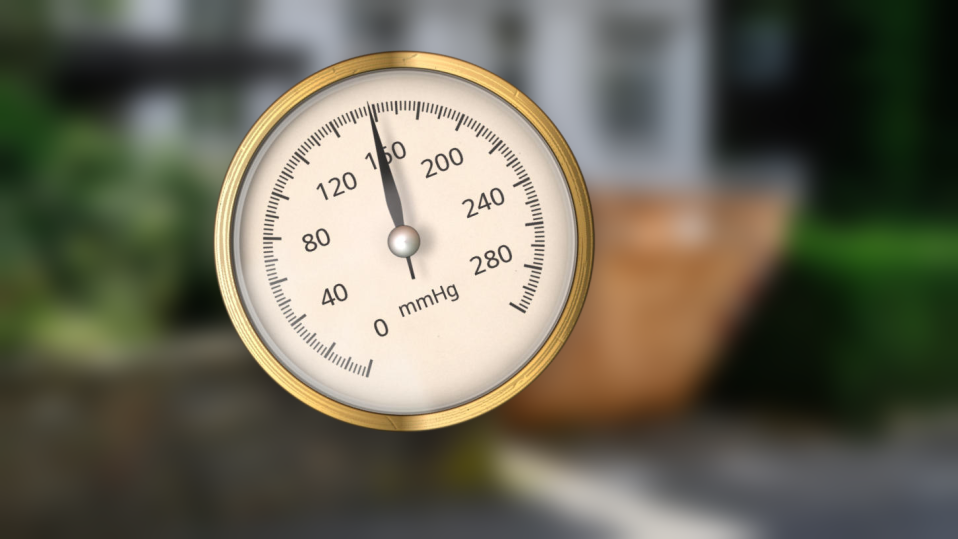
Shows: {"value": 158, "unit": "mmHg"}
